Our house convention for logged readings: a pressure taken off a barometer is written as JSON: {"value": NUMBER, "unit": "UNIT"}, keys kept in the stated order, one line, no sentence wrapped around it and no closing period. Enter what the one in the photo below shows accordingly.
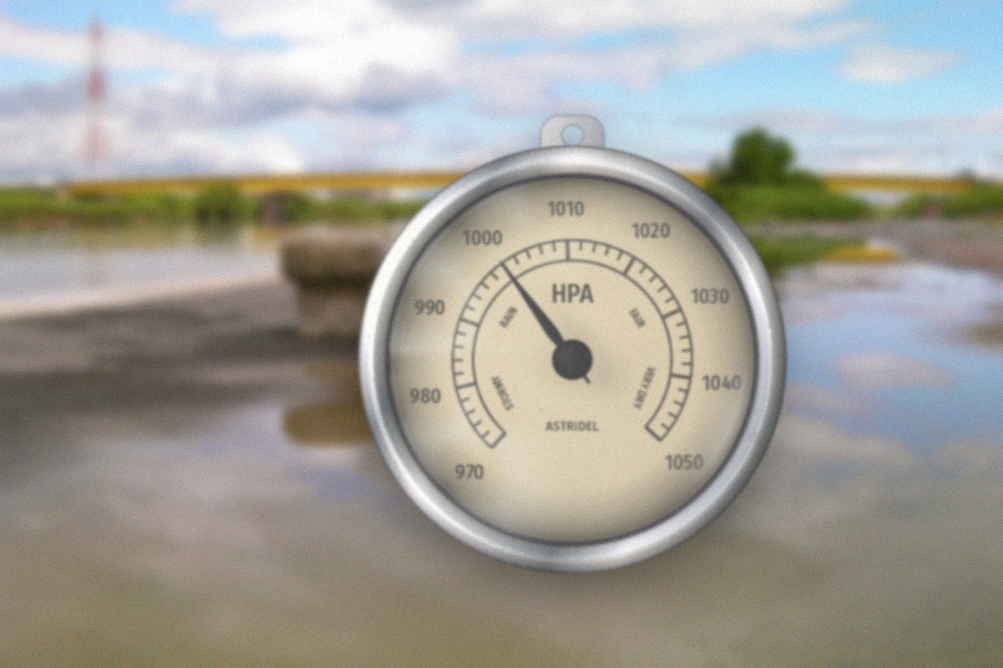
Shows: {"value": 1000, "unit": "hPa"}
